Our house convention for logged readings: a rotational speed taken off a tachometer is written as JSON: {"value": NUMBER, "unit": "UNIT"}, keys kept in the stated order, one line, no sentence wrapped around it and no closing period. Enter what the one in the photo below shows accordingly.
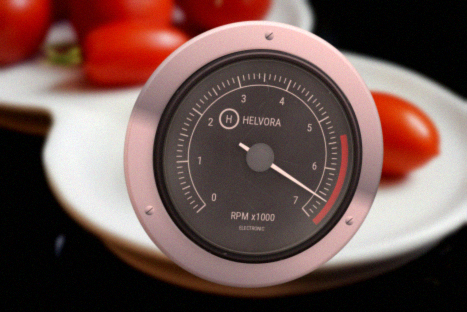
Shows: {"value": 6600, "unit": "rpm"}
